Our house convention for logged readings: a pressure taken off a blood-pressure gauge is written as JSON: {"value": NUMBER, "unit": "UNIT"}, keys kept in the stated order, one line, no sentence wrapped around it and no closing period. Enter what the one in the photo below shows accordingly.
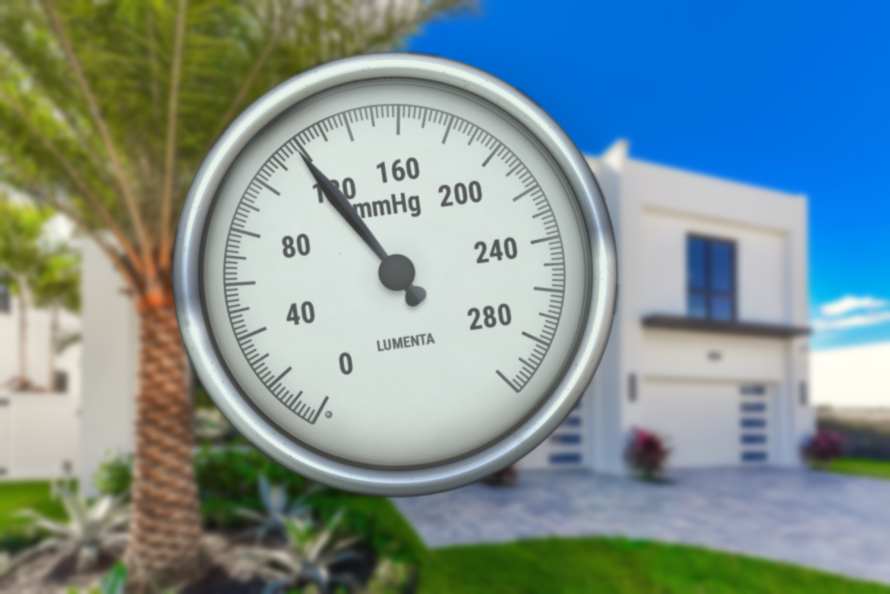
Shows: {"value": 118, "unit": "mmHg"}
